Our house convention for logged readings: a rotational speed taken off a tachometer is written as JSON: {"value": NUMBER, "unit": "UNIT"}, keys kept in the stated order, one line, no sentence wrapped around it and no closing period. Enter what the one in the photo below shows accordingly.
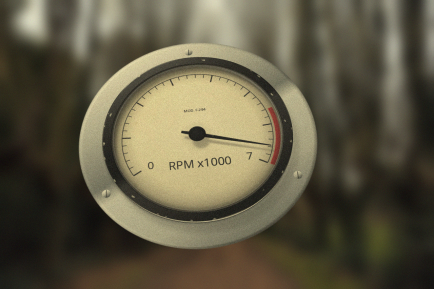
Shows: {"value": 6600, "unit": "rpm"}
